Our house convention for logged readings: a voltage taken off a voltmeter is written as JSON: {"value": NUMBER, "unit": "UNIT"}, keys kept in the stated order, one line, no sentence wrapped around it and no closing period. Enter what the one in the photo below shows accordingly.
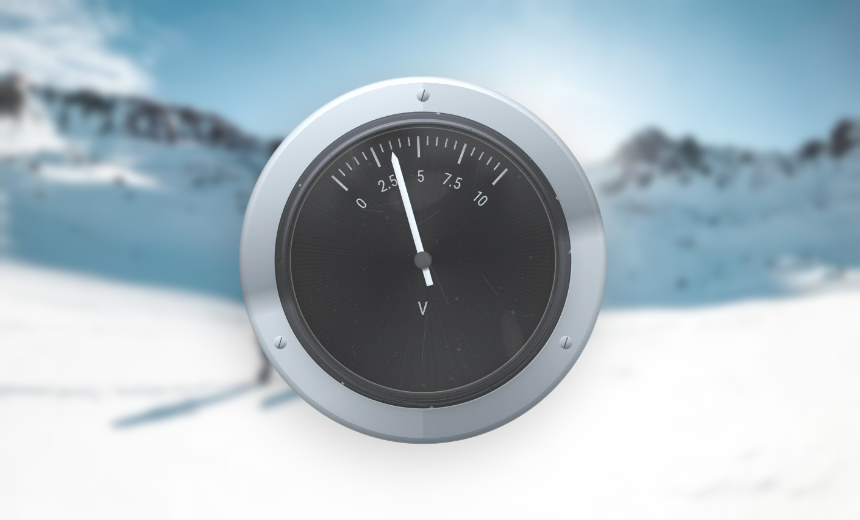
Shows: {"value": 3.5, "unit": "V"}
